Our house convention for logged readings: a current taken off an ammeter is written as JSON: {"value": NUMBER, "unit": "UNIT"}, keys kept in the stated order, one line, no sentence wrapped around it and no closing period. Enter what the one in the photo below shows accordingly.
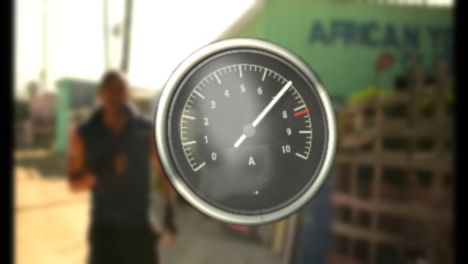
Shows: {"value": 7, "unit": "A"}
